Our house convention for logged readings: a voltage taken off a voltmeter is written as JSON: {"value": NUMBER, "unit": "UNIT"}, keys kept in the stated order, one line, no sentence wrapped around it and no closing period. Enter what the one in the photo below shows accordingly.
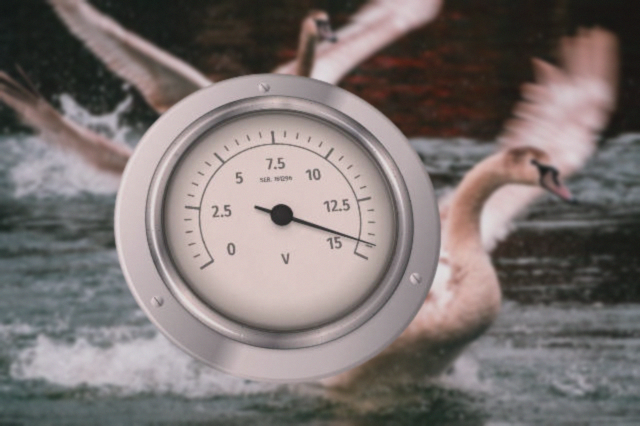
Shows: {"value": 14.5, "unit": "V"}
